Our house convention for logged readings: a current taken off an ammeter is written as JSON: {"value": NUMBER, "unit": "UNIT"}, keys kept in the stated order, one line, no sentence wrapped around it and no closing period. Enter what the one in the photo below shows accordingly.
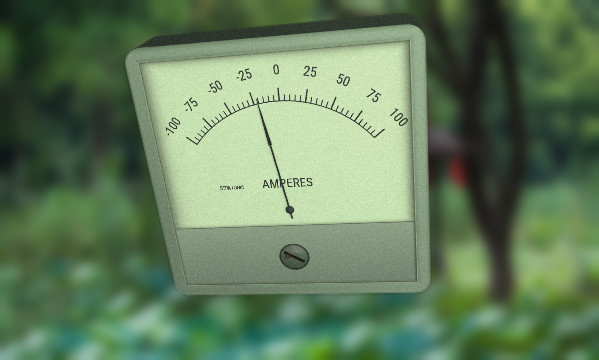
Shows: {"value": -20, "unit": "A"}
